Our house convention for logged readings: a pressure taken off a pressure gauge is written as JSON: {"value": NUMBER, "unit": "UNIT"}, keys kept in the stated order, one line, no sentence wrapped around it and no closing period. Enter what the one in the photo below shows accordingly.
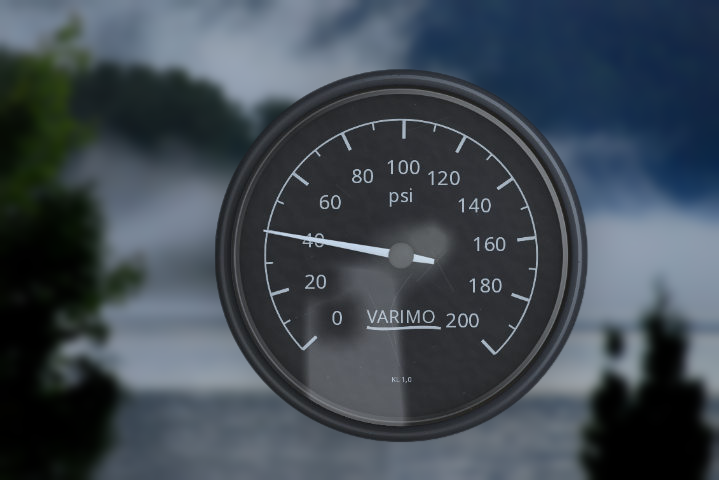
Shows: {"value": 40, "unit": "psi"}
